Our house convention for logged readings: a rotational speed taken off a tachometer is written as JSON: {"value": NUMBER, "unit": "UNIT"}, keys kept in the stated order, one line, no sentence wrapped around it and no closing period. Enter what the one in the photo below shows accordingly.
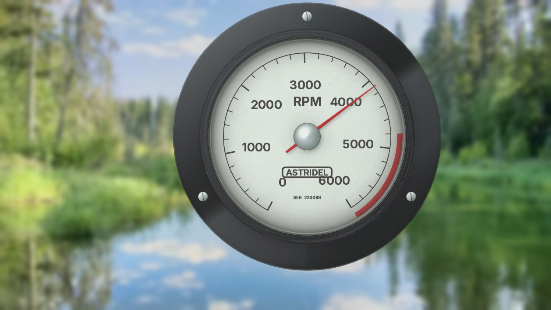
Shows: {"value": 4100, "unit": "rpm"}
